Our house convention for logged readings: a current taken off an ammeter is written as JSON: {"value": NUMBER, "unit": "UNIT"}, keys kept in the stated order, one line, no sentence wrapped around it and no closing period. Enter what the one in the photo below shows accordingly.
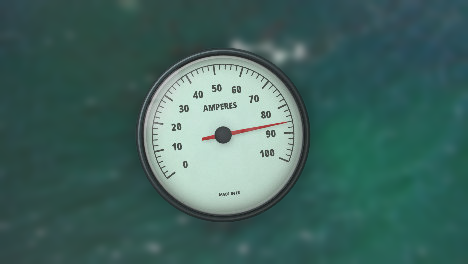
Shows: {"value": 86, "unit": "A"}
